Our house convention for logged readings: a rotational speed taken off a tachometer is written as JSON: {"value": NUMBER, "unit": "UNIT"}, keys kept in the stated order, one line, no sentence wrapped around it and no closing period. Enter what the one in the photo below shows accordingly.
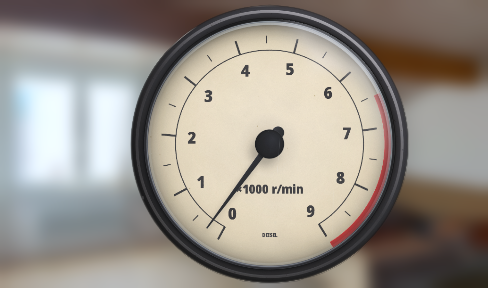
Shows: {"value": 250, "unit": "rpm"}
